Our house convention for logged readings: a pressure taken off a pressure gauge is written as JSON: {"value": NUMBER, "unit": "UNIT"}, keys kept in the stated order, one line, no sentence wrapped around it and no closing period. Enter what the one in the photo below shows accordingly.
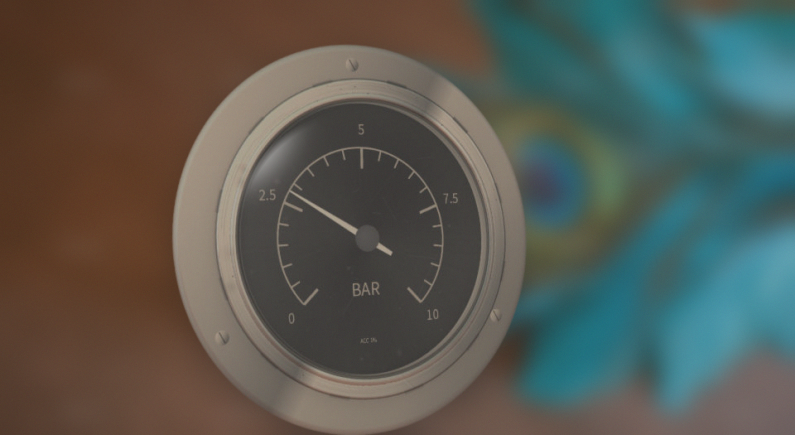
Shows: {"value": 2.75, "unit": "bar"}
